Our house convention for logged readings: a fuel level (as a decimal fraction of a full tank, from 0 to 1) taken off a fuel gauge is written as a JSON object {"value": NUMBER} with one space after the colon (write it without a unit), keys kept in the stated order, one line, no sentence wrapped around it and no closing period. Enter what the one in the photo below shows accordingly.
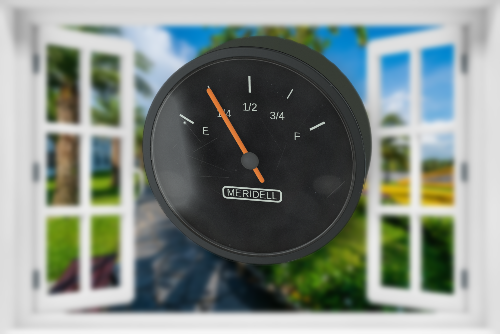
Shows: {"value": 0.25}
